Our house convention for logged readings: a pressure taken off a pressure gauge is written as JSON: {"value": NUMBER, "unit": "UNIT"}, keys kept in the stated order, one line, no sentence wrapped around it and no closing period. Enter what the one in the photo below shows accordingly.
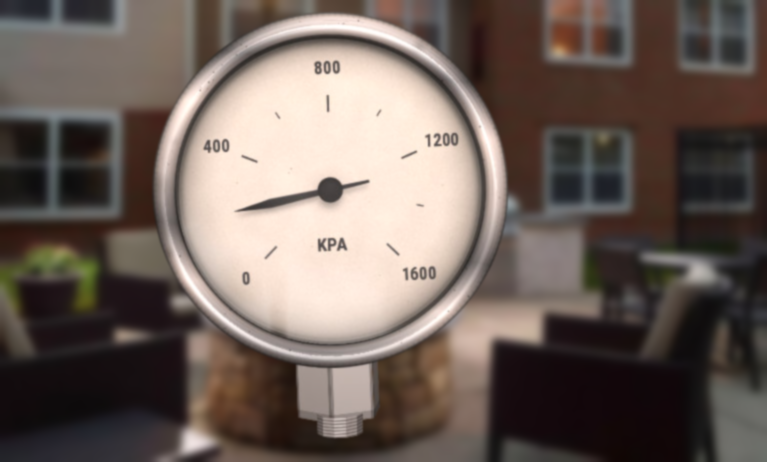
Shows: {"value": 200, "unit": "kPa"}
